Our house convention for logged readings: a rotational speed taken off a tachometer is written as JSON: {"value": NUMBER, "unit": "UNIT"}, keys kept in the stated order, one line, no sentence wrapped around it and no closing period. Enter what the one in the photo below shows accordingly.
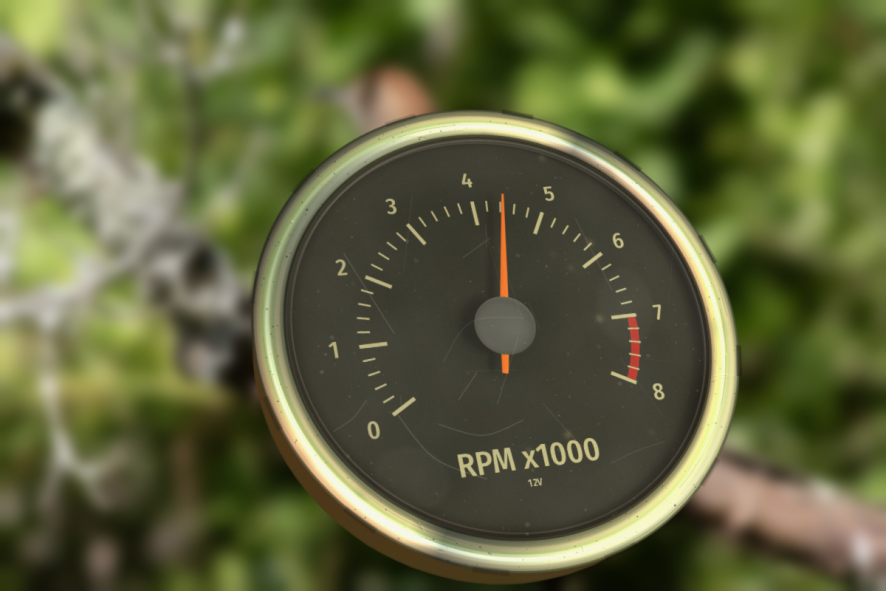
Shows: {"value": 4400, "unit": "rpm"}
